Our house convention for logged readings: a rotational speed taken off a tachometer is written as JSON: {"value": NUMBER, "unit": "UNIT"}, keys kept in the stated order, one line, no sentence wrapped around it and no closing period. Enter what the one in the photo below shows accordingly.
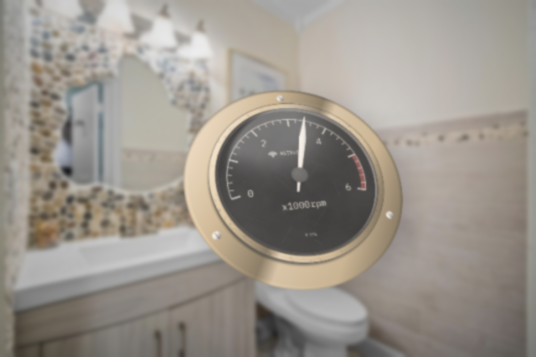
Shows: {"value": 3400, "unit": "rpm"}
